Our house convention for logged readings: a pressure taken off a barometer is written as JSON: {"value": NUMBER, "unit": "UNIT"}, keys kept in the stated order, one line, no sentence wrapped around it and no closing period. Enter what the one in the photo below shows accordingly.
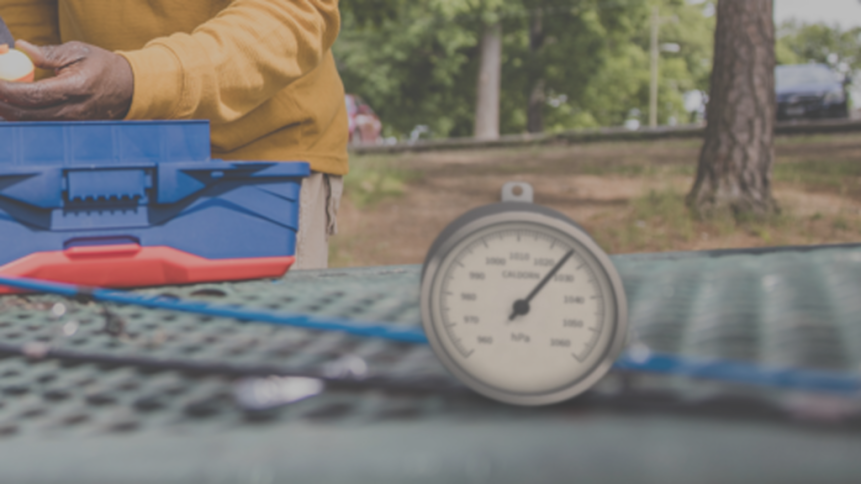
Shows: {"value": 1025, "unit": "hPa"}
